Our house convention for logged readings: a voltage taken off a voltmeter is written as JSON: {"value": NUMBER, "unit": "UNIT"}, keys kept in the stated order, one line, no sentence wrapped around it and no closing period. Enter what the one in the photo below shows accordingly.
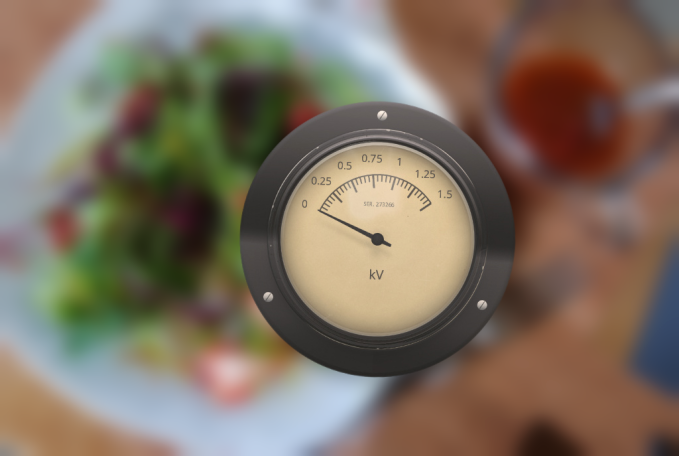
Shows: {"value": 0, "unit": "kV"}
